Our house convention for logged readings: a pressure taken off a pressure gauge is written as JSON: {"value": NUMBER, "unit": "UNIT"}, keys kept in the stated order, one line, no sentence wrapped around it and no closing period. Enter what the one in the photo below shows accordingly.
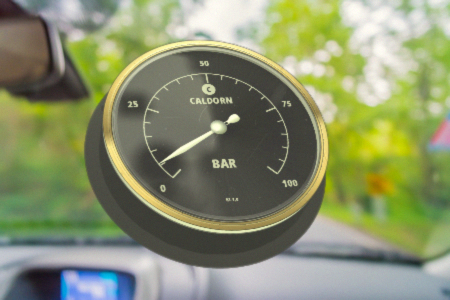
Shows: {"value": 5, "unit": "bar"}
